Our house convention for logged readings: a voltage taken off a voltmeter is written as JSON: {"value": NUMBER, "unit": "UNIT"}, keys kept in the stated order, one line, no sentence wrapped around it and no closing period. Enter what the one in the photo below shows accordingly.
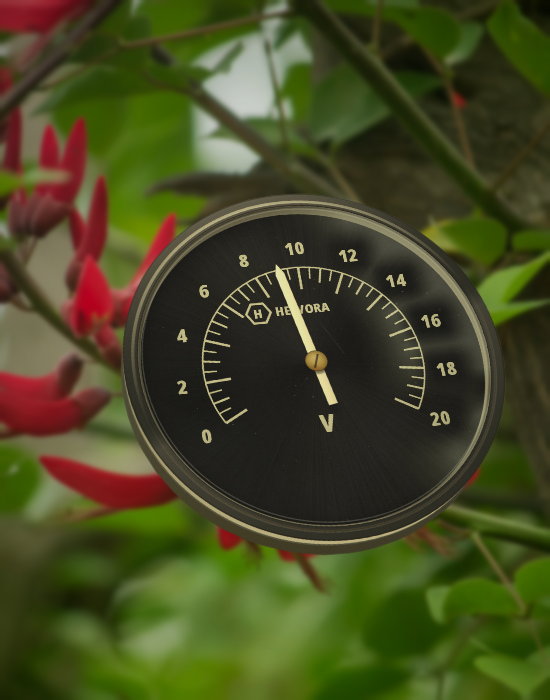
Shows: {"value": 9, "unit": "V"}
